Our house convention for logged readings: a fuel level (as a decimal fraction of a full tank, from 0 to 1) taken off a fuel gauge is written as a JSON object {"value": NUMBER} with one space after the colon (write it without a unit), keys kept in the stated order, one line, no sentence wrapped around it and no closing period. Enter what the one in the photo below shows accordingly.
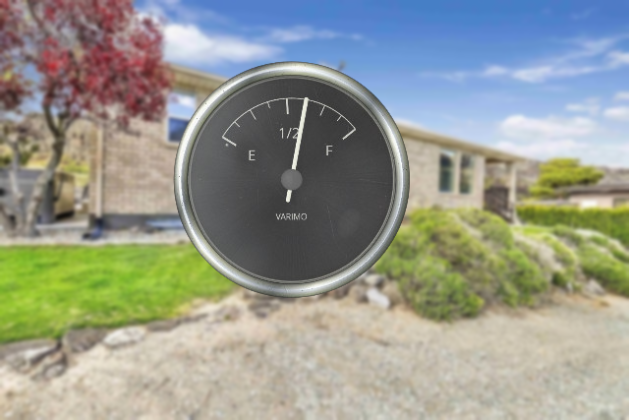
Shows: {"value": 0.625}
